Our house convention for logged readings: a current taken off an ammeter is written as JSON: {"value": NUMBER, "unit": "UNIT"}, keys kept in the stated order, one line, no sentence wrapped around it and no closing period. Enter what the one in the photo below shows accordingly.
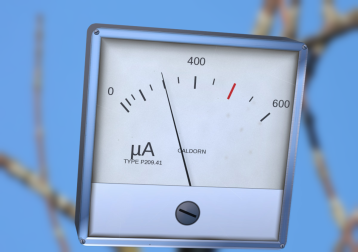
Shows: {"value": 300, "unit": "µA"}
